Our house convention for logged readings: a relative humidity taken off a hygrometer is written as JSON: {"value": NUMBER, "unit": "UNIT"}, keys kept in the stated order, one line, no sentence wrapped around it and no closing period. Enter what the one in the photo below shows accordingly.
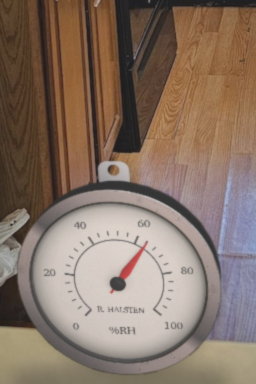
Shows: {"value": 64, "unit": "%"}
